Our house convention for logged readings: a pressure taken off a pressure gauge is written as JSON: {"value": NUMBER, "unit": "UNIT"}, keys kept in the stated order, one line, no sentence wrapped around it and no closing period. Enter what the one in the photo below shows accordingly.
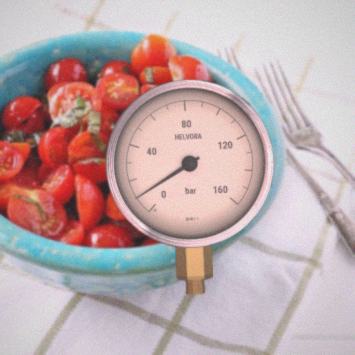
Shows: {"value": 10, "unit": "bar"}
